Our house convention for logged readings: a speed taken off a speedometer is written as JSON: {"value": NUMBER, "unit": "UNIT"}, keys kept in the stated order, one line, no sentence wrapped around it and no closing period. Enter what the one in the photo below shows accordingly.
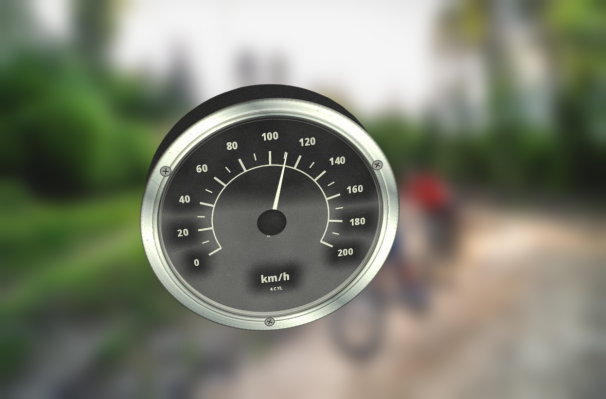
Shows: {"value": 110, "unit": "km/h"}
